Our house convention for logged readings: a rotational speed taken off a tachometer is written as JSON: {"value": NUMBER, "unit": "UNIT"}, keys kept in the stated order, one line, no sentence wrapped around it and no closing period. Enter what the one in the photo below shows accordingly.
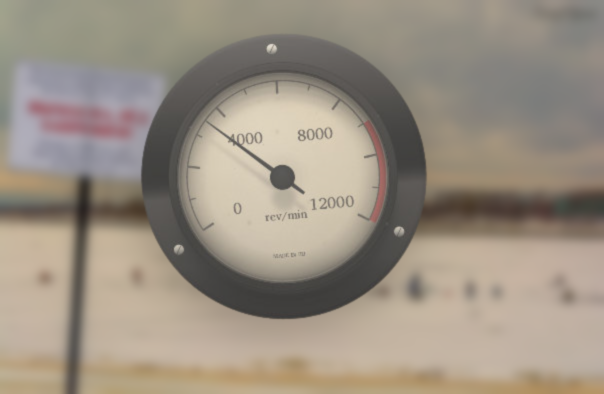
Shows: {"value": 3500, "unit": "rpm"}
